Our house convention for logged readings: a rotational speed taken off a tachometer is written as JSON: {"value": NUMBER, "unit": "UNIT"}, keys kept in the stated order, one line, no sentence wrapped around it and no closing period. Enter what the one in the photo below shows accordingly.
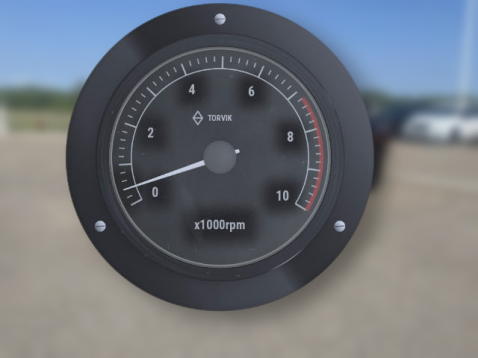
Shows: {"value": 400, "unit": "rpm"}
